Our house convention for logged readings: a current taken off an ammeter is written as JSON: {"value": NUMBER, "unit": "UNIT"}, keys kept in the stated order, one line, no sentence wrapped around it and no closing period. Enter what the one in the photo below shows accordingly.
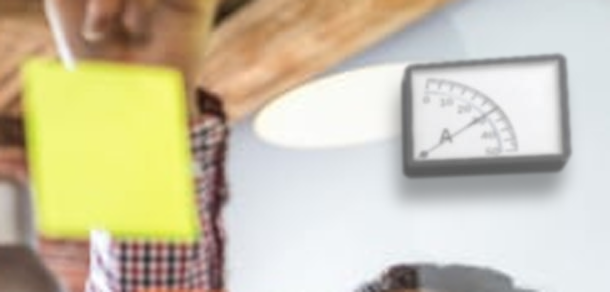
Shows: {"value": 30, "unit": "A"}
